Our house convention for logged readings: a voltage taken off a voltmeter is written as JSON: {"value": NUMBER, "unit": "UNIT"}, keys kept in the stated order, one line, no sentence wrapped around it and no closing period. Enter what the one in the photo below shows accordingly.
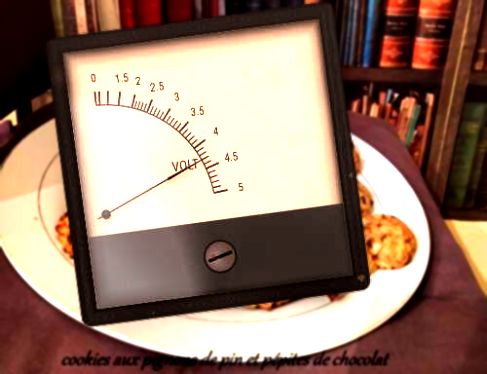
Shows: {"value": 4.3, "unit": "V"}
